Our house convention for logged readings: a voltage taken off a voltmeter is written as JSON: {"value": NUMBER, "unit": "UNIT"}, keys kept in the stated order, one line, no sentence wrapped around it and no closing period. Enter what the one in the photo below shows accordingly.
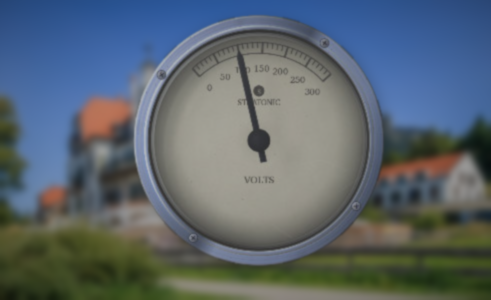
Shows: {"value": 100, "unit": "V"}
